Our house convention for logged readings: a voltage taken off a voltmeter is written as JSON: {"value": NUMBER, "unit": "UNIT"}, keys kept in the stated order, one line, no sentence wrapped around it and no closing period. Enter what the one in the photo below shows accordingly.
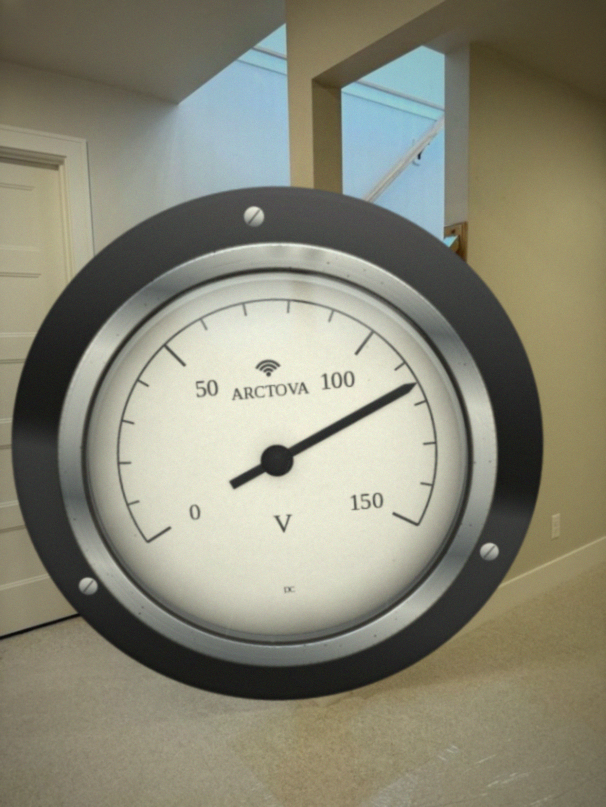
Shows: {"value": 115, "unit": "V"}
